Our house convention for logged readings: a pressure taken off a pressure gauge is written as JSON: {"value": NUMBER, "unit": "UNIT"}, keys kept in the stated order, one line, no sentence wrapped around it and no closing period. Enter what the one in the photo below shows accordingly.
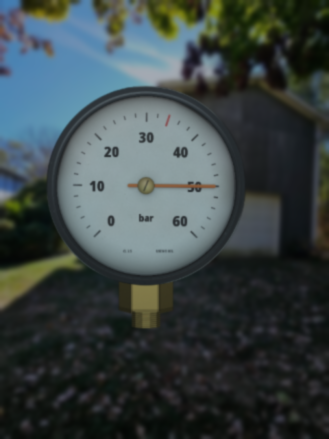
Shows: {"value": 50, "unit": "bar"}
